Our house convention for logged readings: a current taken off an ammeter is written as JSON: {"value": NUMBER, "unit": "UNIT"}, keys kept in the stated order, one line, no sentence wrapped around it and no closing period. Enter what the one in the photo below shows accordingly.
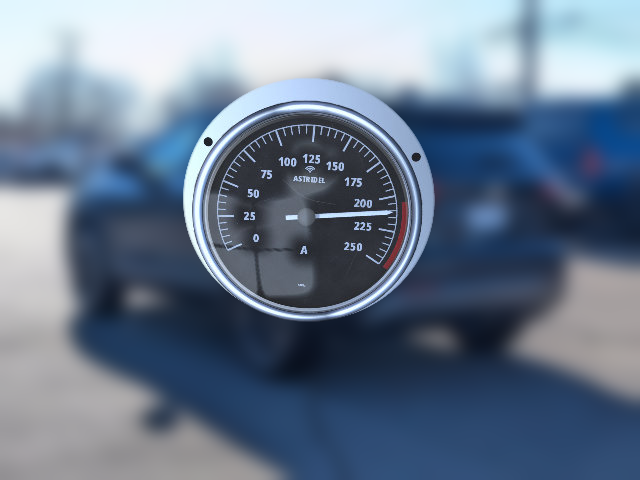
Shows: {"value": 210, "unit": "A"}
